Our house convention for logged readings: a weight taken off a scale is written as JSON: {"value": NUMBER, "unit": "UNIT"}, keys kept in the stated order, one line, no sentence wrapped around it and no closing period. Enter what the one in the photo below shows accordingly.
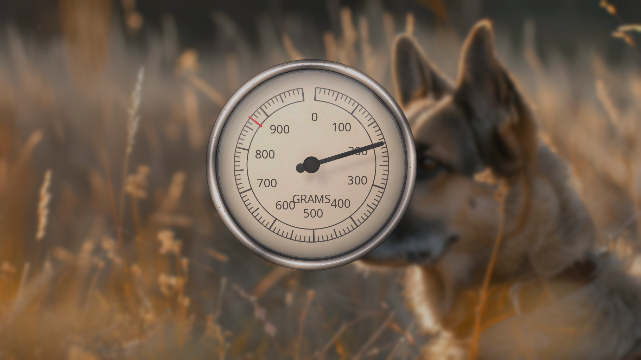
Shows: {"value": 200, "unit": "g"}
